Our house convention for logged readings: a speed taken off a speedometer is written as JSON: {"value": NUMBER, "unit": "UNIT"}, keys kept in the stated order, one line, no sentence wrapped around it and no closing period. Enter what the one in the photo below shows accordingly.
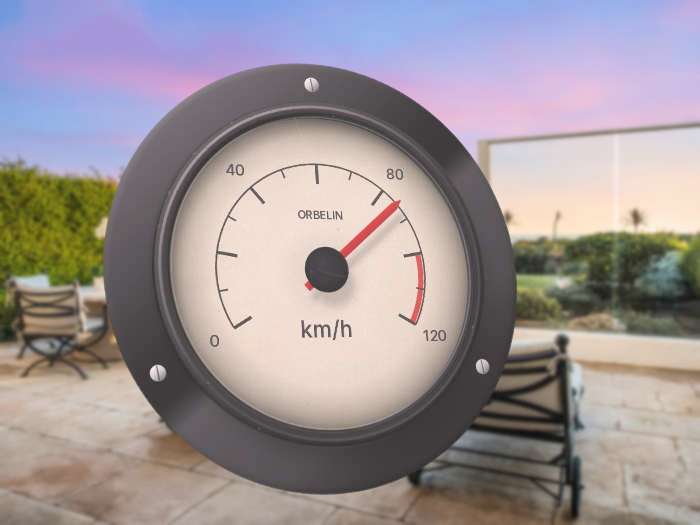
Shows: {"value": 85, "unit": "km/h"}
